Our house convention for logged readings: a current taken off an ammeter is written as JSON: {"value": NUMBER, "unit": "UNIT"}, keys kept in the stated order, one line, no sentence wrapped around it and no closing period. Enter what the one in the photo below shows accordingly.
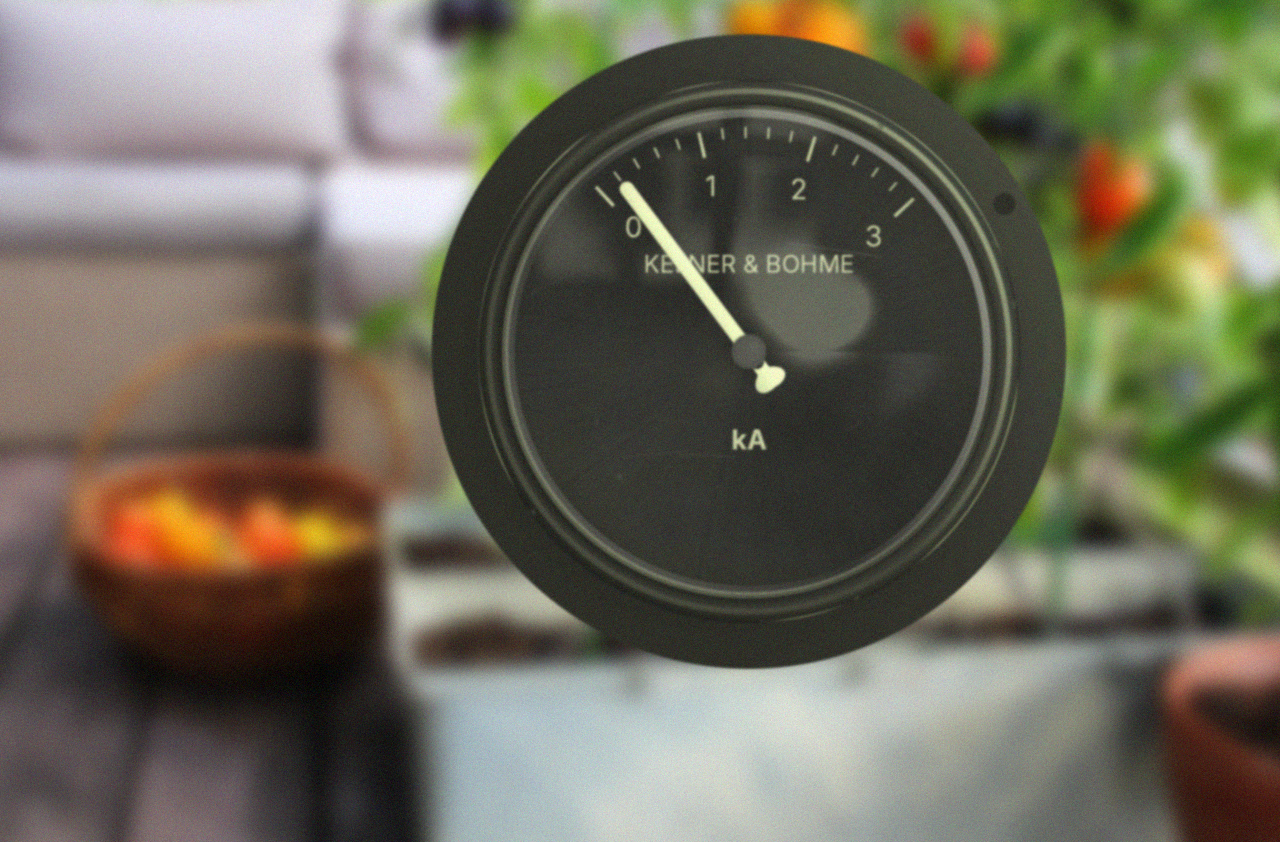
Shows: {"value": 0.2, "unit": "kA"}
